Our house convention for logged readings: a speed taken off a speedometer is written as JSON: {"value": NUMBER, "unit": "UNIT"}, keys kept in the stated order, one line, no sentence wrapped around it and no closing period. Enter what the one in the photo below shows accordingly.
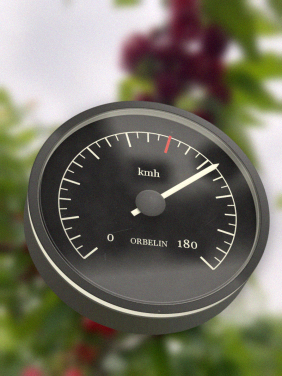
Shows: {"value": 125, "unit": "km/h"}
